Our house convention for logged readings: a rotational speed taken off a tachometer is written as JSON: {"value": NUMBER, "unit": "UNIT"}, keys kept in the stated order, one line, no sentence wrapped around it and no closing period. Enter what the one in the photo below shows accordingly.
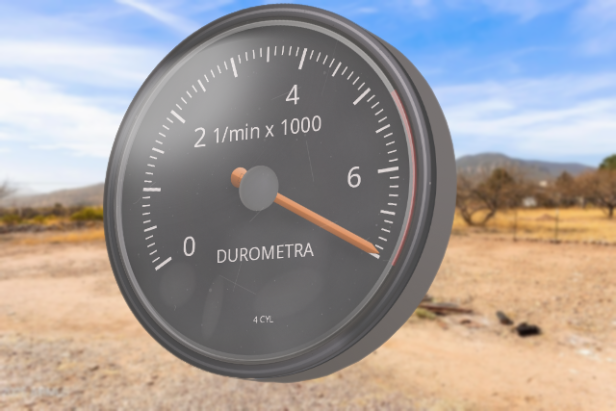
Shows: {"value": 6950, "unit": "rpm"}
